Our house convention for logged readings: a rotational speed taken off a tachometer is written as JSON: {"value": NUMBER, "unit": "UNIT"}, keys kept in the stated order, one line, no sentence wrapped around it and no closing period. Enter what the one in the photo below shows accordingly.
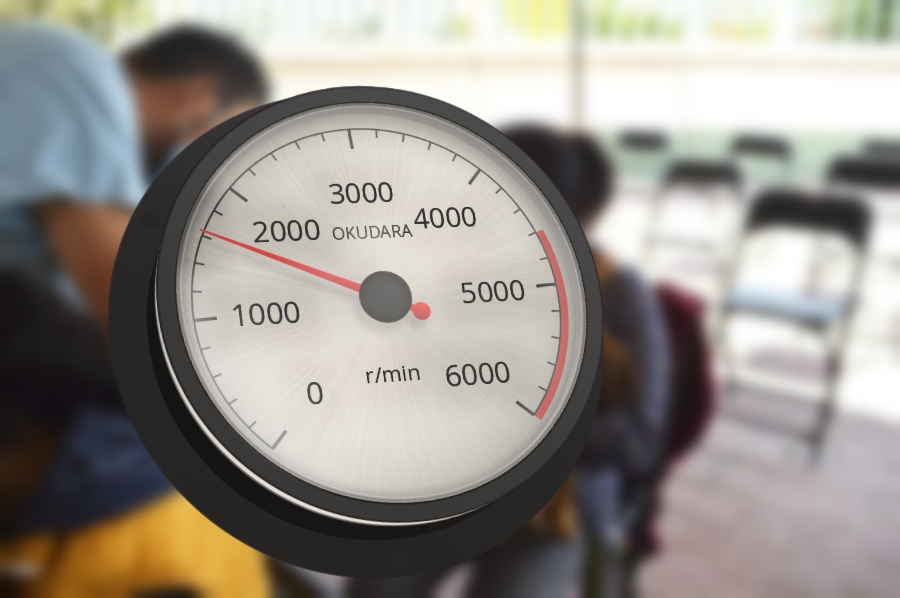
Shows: {"value": 1600, "unit": "rpm"}
